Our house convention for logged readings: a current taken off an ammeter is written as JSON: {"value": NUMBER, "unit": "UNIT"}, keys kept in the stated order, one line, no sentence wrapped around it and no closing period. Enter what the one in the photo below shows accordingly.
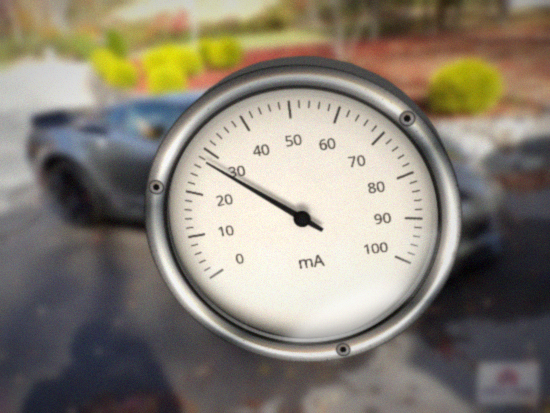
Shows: {"value": 28, "unit": "mA"}
